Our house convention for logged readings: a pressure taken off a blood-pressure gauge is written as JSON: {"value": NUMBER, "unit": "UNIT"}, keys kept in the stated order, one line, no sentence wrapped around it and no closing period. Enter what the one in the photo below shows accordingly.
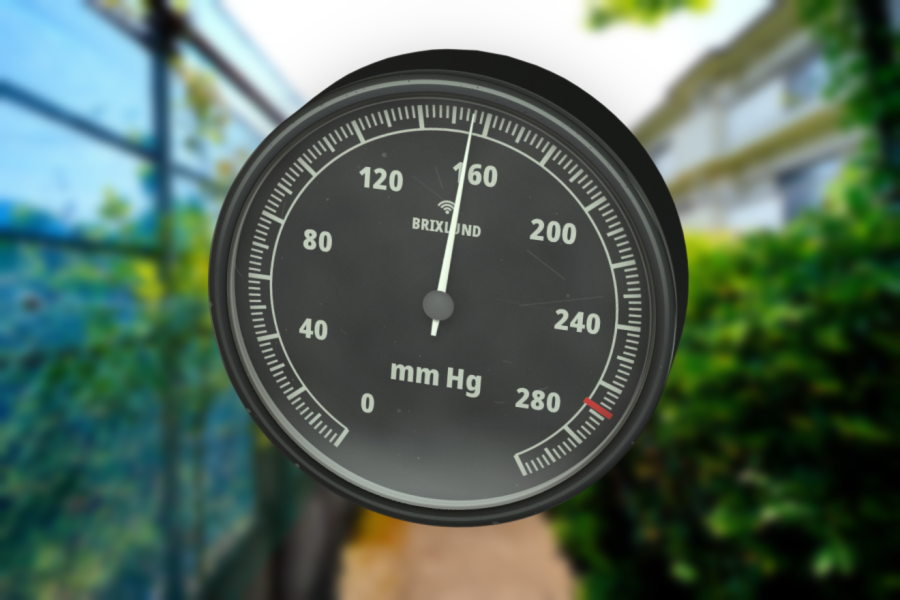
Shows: {"value": 156, "unit": "mmHg"}
